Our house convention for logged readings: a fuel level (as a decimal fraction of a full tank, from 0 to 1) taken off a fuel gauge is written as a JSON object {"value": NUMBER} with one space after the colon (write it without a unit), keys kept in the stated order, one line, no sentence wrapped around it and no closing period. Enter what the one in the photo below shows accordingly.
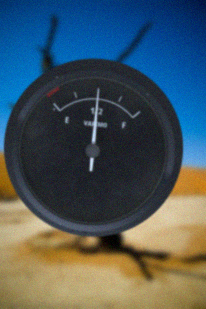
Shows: {"value": 0.5}
